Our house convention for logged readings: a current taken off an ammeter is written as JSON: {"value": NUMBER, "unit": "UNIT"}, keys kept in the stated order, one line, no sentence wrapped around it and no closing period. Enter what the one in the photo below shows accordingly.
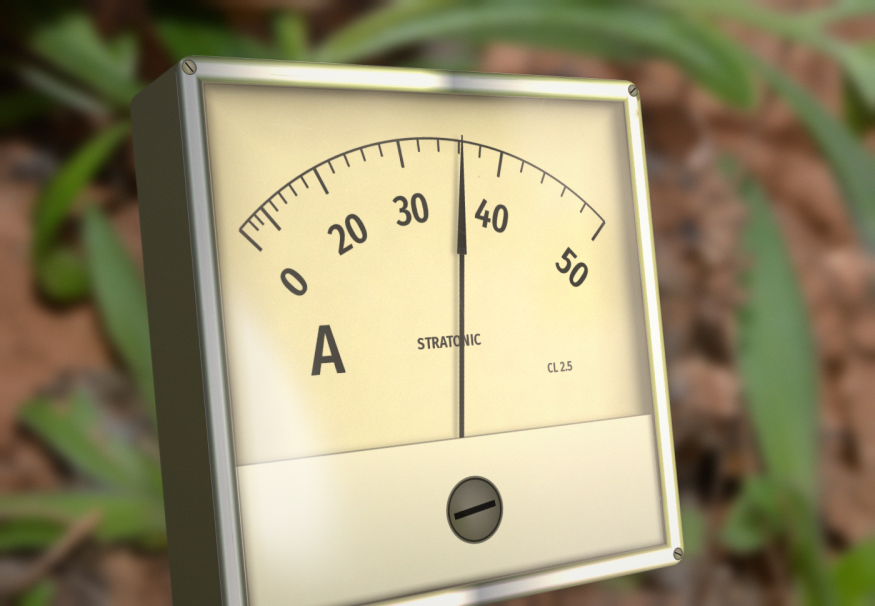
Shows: {"value": 36, "unit": "A"}
